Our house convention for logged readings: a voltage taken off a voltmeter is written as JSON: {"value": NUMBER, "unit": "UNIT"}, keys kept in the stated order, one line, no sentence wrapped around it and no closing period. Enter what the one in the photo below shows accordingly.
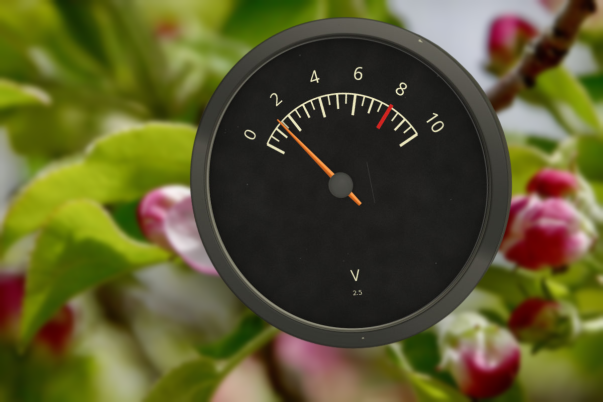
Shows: {"value": 1.5, "unit": "V"}
